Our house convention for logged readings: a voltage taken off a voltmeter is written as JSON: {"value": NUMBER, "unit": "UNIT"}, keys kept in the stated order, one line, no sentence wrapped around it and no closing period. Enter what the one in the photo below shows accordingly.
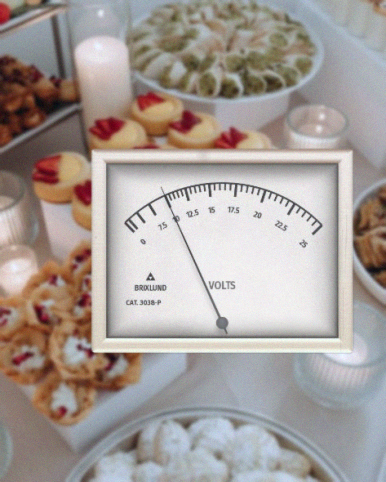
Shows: {"value": 10, "unit": "V"}
